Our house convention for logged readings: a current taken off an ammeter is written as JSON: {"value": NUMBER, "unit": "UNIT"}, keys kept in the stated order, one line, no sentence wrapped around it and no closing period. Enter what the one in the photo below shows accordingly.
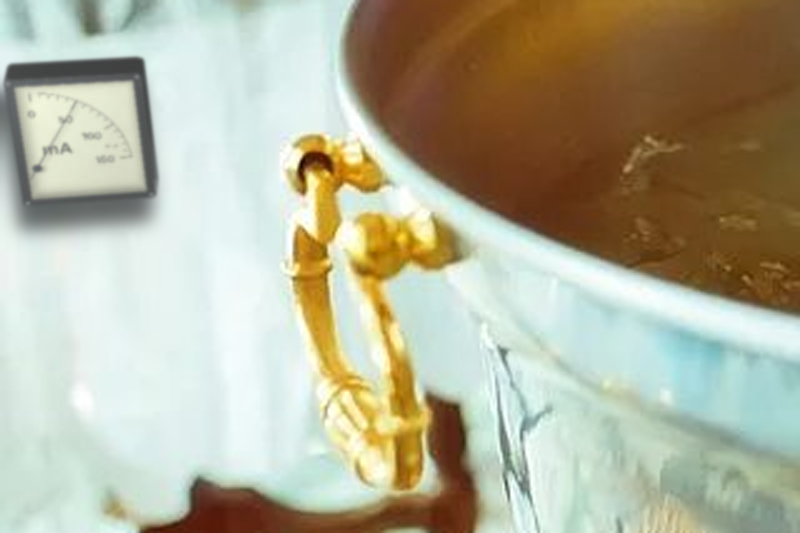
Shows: {"value": 50, "unit": "mA"}
